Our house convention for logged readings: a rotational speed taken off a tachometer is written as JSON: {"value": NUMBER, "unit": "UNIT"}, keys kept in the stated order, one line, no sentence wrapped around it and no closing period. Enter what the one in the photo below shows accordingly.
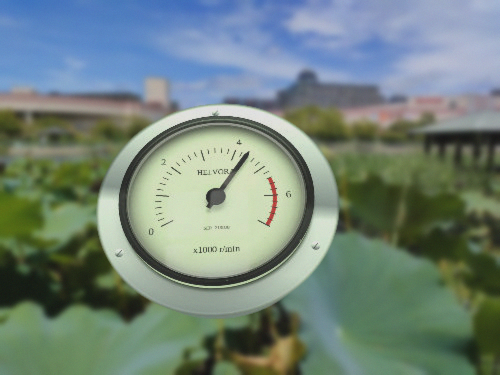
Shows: {"value": 4400, "unit": "rpm"}
